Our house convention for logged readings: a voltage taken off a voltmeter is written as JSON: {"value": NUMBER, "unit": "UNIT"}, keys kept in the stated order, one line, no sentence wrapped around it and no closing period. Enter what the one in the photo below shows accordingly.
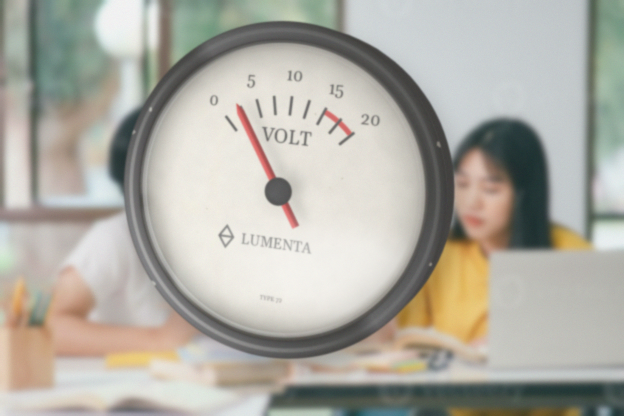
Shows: {"value": 2.5, "unit": "V"}
